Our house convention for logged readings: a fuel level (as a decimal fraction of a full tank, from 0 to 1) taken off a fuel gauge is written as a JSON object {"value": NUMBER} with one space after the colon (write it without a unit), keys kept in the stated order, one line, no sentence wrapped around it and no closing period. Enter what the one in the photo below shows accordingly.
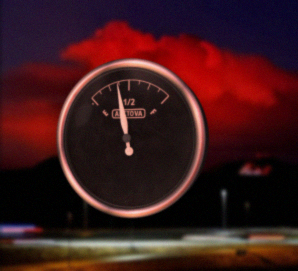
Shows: {"value": 0.375}
